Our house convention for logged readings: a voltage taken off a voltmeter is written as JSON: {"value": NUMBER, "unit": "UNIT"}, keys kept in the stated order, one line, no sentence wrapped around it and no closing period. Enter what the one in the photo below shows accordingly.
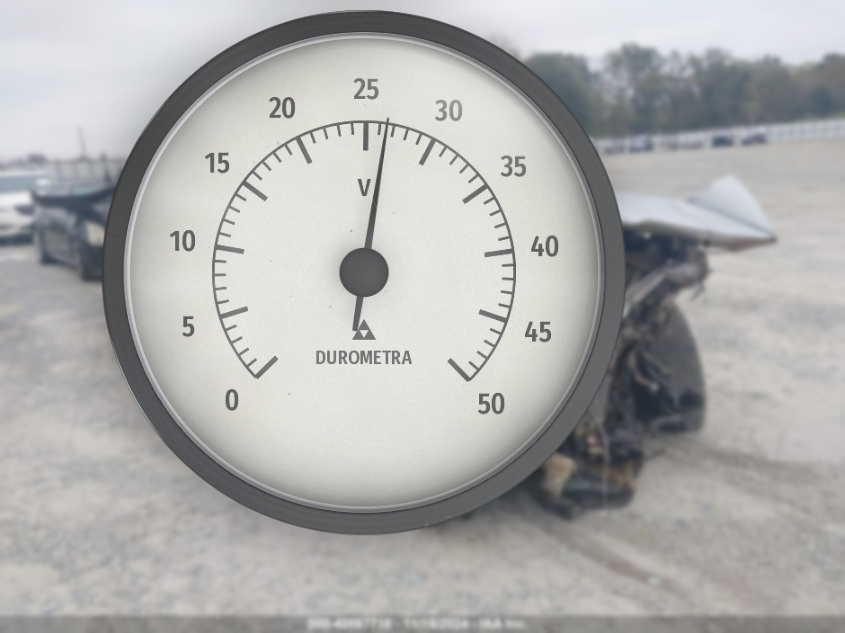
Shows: {"value": 26.5, "unit": "V"}
